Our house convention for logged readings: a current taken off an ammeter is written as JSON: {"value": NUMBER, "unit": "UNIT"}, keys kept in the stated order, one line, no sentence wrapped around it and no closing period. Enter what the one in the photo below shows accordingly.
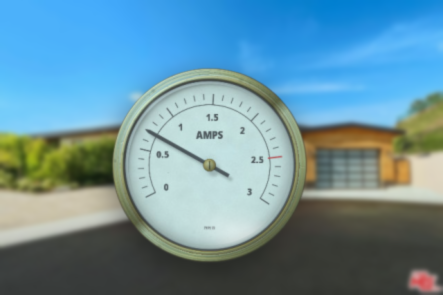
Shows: {"value": 0.7, "unit": "A"}
